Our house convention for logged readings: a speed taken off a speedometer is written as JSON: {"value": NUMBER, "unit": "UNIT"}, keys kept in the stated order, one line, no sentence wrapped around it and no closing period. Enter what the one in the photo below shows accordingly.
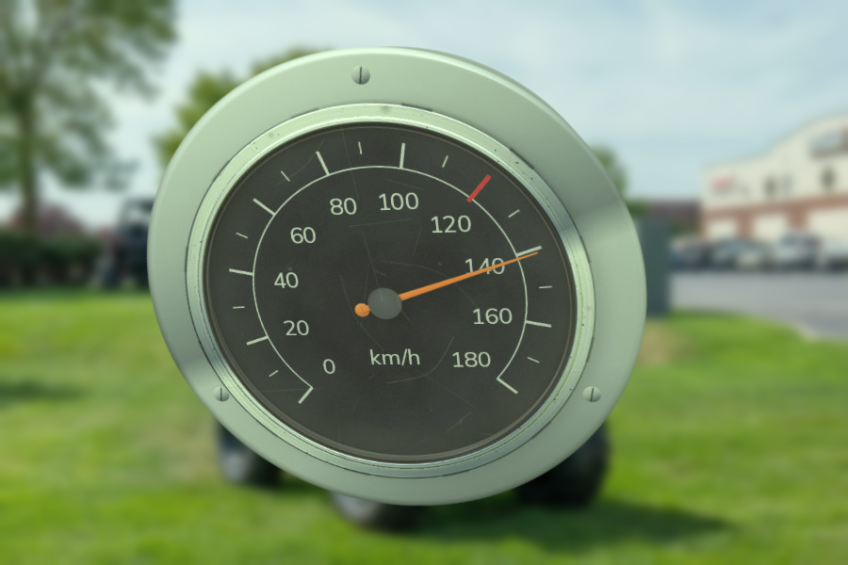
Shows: {"value": 140, "unit": "km/h"}
